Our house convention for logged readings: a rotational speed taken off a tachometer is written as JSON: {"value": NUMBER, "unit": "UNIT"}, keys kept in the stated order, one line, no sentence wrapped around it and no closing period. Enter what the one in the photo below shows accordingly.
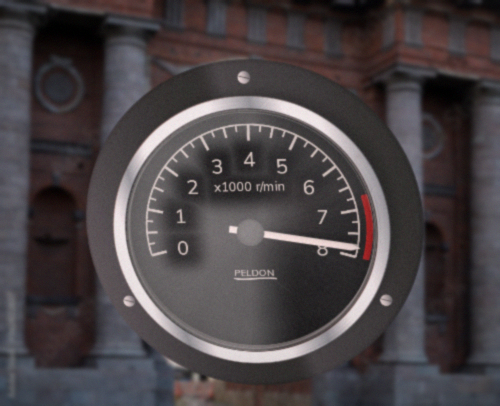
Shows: {"value": 7750, "unit": "rpm"}
